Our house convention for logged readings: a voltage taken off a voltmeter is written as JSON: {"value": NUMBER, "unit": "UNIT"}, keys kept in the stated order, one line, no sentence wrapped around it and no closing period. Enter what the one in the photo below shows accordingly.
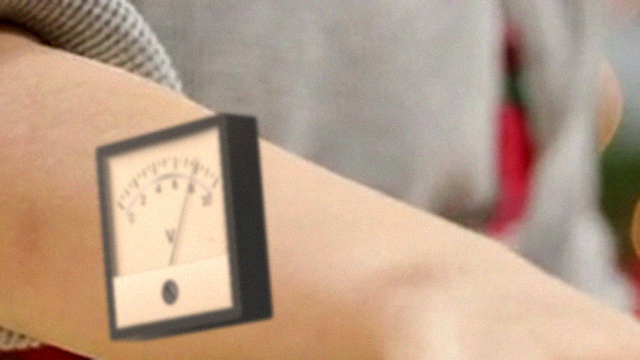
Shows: {"value": 8, "unit": "V"}
